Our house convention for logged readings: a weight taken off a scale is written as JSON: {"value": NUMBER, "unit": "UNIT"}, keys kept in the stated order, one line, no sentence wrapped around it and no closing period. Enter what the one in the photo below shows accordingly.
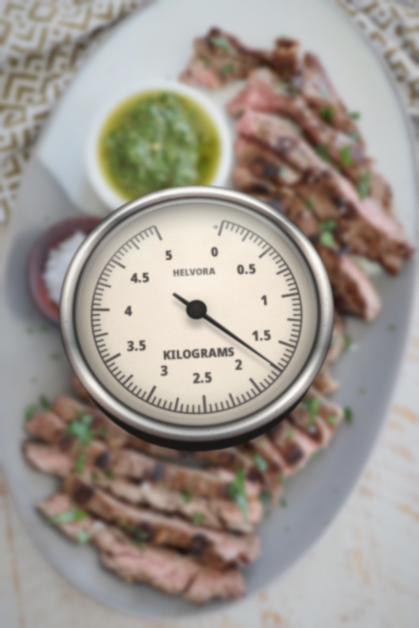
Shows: {"value": 1.75, "unit": "kg"}
